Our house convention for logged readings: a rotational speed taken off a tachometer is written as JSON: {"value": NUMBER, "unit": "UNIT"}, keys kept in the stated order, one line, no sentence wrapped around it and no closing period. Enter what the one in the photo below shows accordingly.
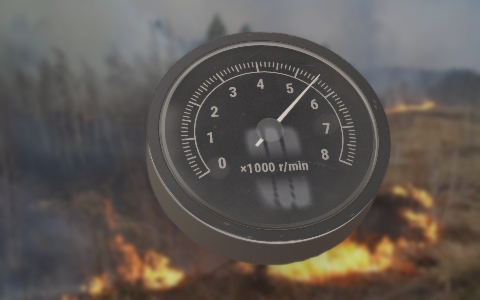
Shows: {"value": 5500, "unit": "rpm"}
